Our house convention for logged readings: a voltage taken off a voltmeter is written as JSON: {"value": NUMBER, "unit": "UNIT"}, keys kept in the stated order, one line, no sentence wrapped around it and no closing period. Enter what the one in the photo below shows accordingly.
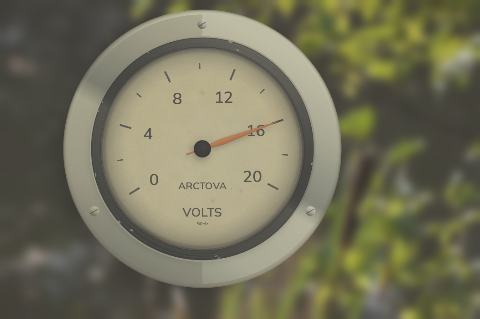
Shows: {"value": 16, "unit": "V"}
